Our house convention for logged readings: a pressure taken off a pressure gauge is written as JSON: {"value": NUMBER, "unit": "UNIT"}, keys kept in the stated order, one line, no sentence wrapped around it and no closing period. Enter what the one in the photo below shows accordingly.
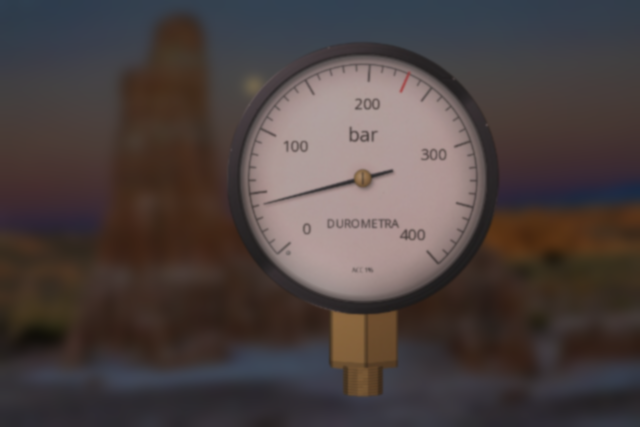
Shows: {"value": 40, "unit": "bar"}
